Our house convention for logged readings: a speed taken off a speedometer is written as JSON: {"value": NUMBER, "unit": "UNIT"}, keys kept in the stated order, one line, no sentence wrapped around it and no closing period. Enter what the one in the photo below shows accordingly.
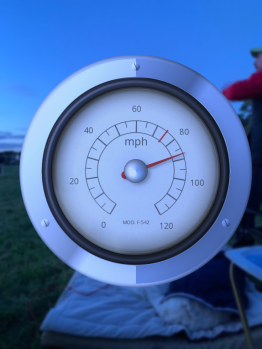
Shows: {"value": 87.5, "unit": "mph"}
